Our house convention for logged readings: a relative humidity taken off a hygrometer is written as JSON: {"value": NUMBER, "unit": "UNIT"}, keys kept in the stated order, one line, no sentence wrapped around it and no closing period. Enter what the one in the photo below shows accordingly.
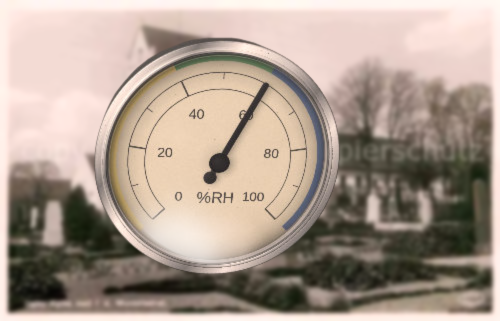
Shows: {"value": 60, "unit": "%"}
